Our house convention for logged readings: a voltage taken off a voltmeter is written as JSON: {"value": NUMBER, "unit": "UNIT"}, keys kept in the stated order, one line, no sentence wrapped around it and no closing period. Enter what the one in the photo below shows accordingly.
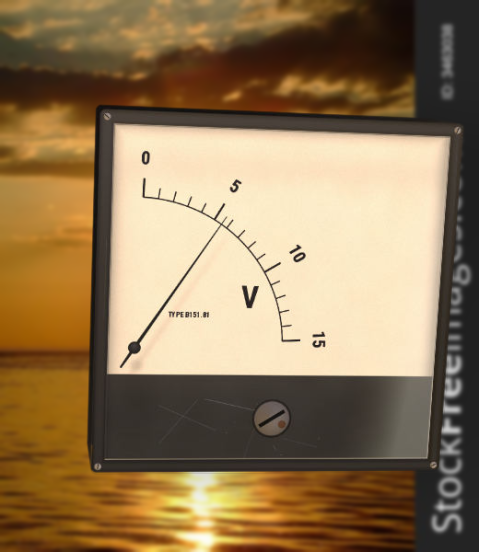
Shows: {"value": 5.5, "unit": "V"}
